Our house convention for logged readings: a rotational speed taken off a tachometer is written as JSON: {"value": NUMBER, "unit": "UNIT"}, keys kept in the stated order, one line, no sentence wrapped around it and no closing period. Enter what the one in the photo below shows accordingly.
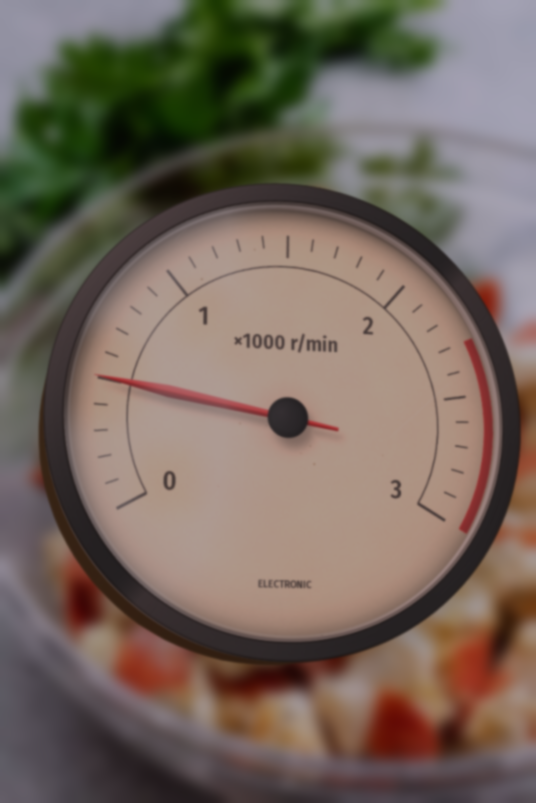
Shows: {"value": 500, "unit": "rpm"}
